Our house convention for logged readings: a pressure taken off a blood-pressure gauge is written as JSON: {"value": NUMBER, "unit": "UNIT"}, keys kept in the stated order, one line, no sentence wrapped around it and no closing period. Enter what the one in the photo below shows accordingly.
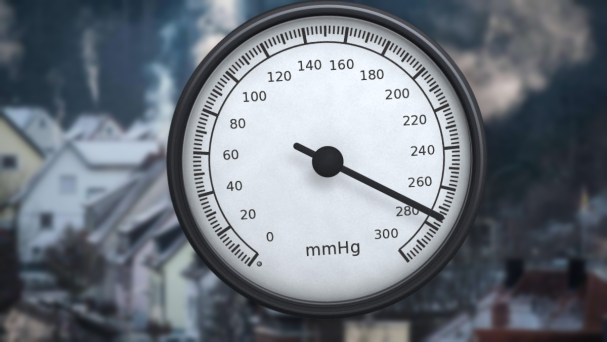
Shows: {"value": 274, "unit": "mmHg"}
